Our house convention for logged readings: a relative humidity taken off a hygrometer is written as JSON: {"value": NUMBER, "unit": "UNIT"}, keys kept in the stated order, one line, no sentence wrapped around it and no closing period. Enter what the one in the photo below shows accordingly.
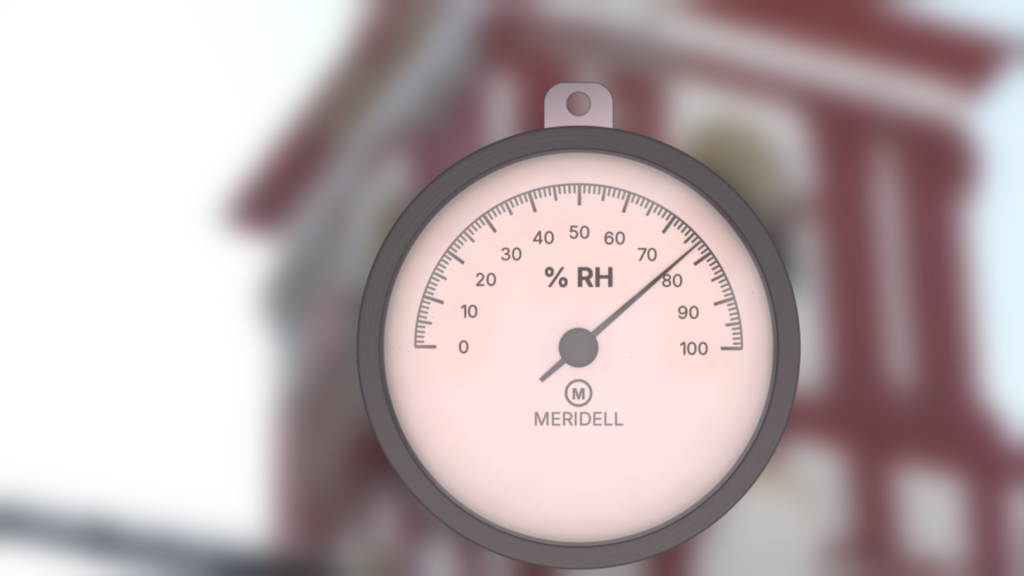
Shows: {"value": 77, "unit": "%"}
